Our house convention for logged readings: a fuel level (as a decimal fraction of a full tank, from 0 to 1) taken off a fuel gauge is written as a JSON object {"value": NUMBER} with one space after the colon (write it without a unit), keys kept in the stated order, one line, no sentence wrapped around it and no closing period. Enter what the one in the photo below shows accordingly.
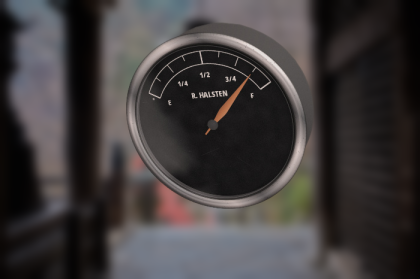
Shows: {"value": 0.875}
